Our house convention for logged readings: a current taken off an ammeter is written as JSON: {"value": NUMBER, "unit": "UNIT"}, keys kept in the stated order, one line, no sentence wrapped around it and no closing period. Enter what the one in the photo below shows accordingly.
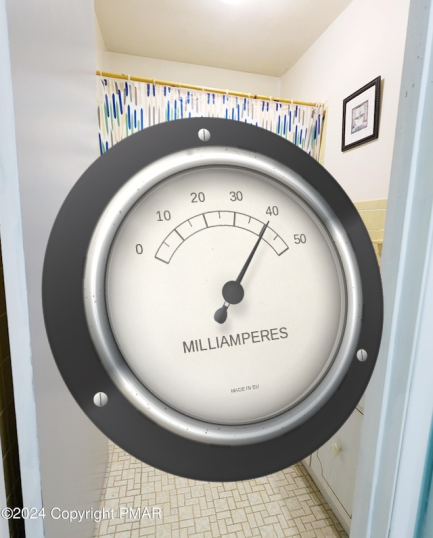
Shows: {"value": 40, "unit": "mA"}
